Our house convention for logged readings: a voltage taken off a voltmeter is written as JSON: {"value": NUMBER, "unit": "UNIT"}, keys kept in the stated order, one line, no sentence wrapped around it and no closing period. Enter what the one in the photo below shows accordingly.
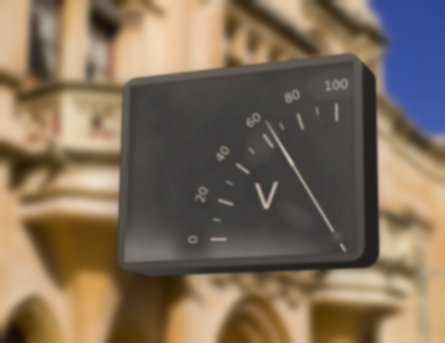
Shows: {"value": 65, "unit": "V"}
